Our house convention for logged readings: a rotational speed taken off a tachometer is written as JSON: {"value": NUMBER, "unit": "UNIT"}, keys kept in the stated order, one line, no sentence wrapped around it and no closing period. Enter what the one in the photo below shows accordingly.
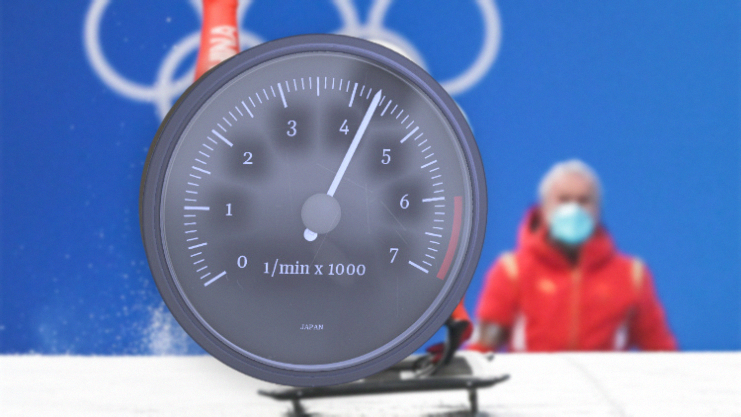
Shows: {"value": 4300, "unit": "rpm"}
